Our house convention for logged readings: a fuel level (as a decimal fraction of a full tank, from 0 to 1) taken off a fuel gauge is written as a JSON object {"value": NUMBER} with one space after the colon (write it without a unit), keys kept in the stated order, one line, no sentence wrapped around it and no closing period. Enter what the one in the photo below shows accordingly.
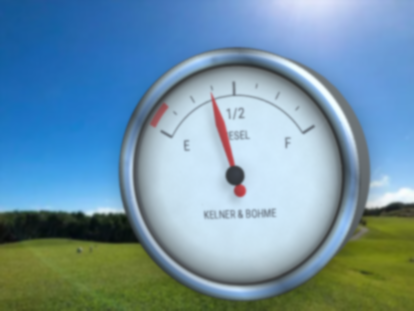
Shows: {"value": 0.375}
